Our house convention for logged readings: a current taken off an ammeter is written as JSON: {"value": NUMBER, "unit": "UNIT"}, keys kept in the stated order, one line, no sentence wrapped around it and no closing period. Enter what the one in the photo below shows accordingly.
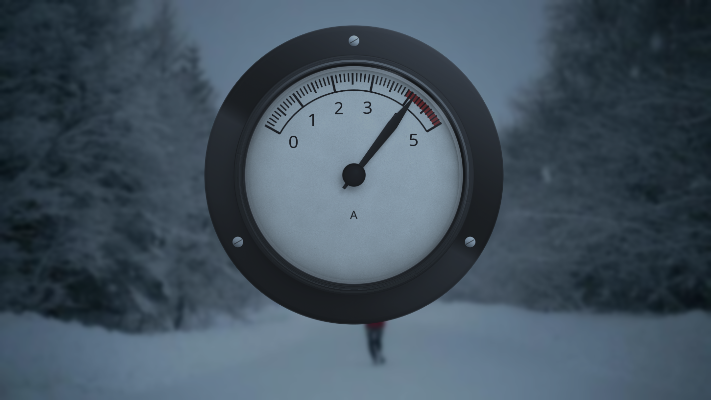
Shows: {"value": 4.1, "unit": "A"}
